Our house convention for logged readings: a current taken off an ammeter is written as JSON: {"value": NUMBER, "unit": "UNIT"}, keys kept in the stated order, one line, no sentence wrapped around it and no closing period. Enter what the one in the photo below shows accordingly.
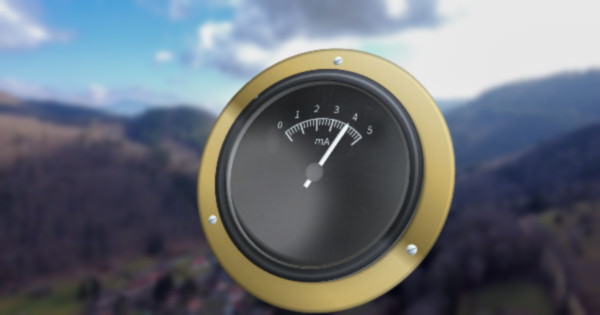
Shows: {"value": 4, "unit": "mA"}
